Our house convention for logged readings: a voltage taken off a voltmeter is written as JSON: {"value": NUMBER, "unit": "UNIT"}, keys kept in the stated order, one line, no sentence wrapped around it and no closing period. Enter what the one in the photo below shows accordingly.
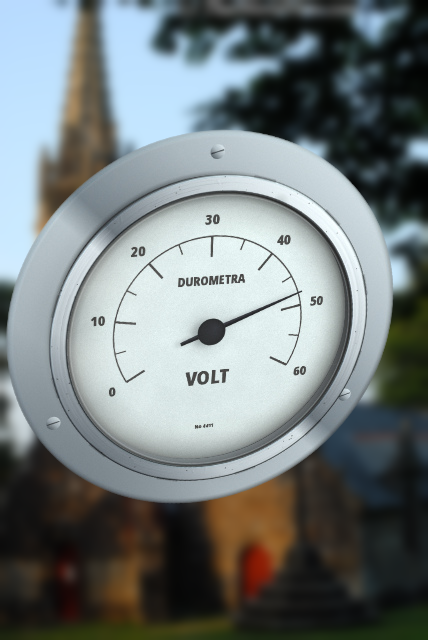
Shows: {"value": 47.5, "unit": "V"}
